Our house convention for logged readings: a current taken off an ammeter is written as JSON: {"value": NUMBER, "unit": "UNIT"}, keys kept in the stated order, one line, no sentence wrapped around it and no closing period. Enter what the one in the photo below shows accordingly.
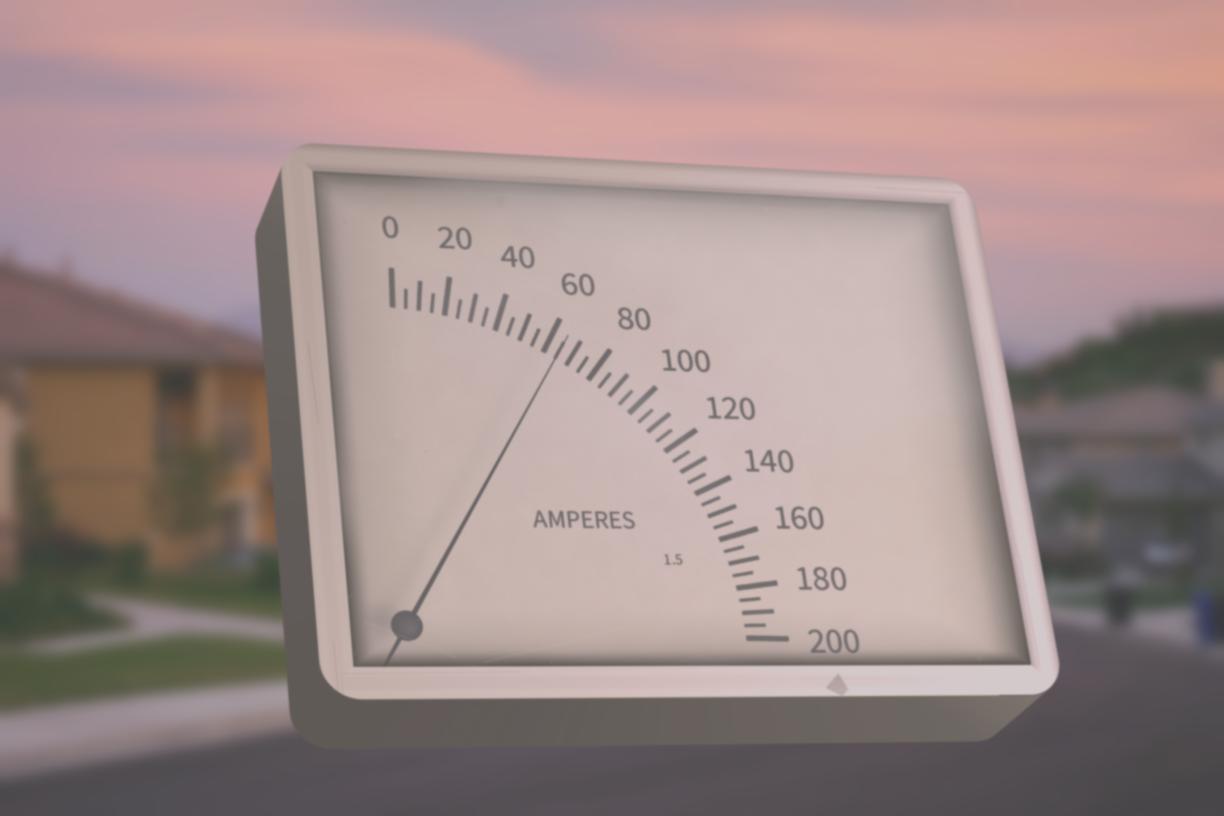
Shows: {"value": 65, "unit": "A"}
